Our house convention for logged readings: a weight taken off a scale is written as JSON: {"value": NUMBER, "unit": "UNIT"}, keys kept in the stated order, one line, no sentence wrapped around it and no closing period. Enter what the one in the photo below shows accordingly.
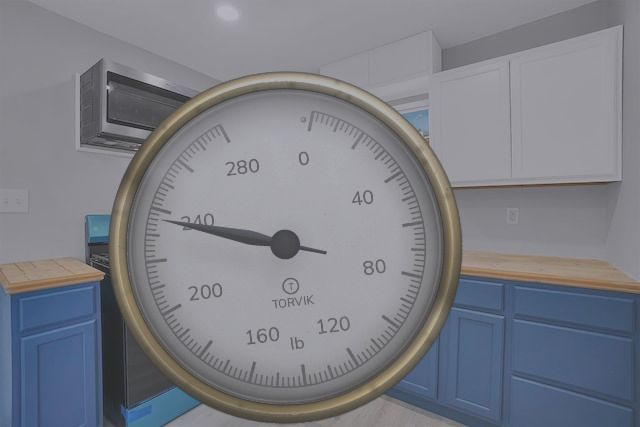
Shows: {"value": 236, "unit": "lb"}
